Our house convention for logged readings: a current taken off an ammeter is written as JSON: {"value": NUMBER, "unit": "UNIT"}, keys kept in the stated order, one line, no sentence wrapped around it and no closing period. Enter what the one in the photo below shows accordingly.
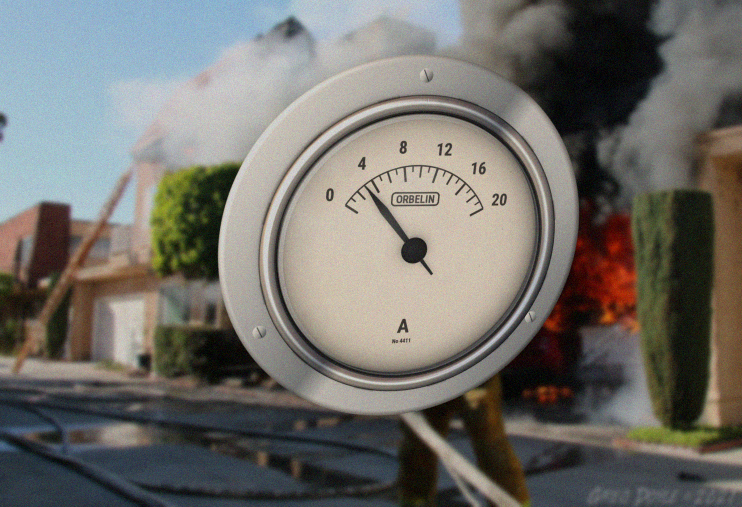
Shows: {"value": 3, "unit": "A"}
